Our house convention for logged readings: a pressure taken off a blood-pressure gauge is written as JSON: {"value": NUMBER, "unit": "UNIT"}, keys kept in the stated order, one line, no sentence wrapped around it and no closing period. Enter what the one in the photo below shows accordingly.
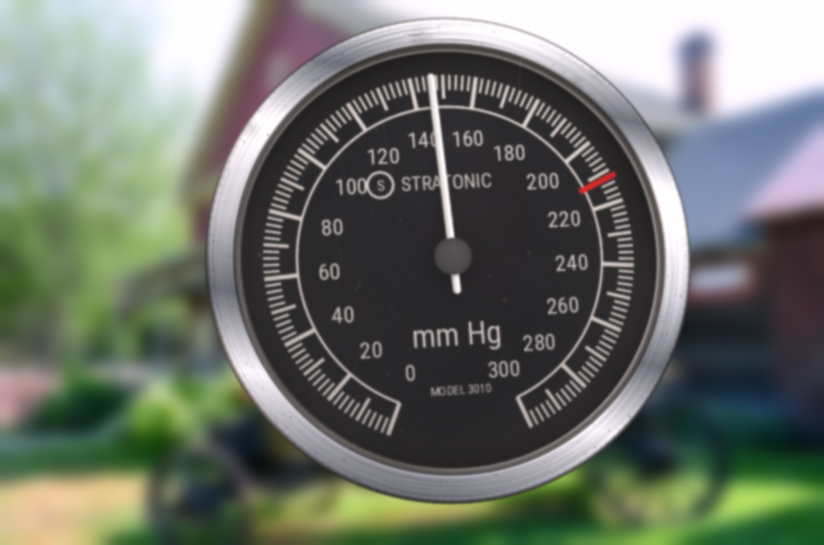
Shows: {"value": 146, "unit": "mmHg"}
